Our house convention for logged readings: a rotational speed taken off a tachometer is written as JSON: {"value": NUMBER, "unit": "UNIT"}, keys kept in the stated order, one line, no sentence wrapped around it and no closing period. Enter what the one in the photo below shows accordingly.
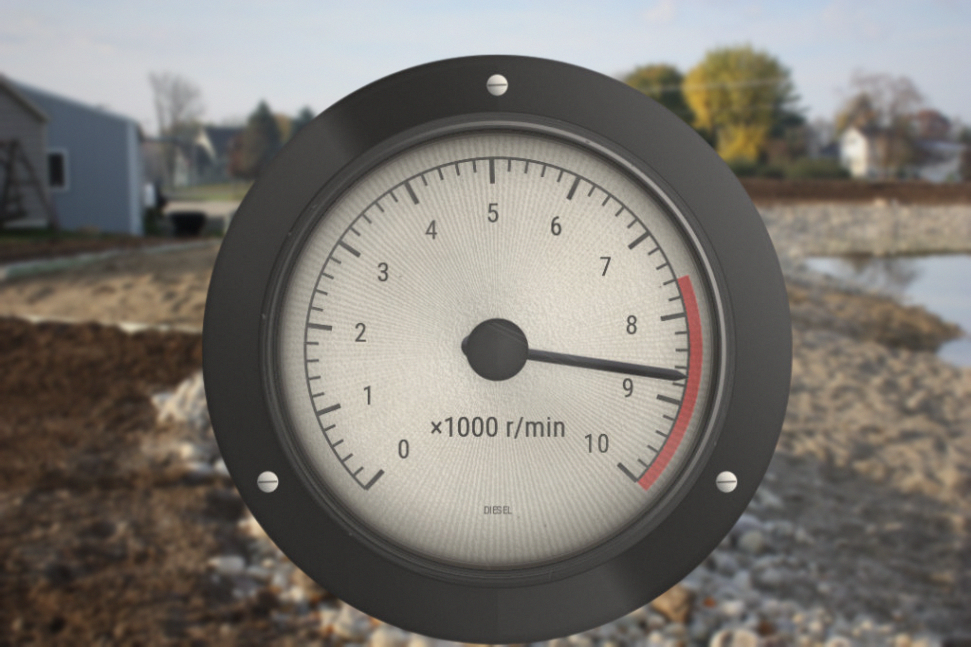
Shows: {"value": 8700, "unit": "rpm"}
